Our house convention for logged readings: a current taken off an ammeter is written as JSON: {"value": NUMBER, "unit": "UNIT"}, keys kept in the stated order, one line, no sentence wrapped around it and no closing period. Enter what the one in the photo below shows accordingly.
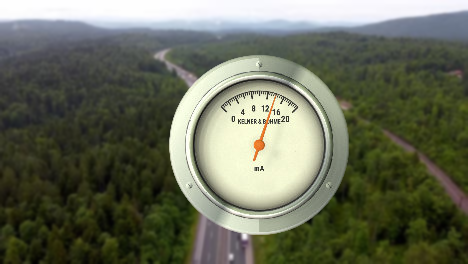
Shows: {"value": 14, "unit": "mA"}
